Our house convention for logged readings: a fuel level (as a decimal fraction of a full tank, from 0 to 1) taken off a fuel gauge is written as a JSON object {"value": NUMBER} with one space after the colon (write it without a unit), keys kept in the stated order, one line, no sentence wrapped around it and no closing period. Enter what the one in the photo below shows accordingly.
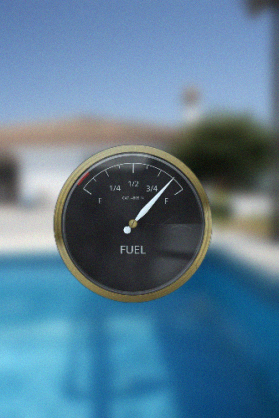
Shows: {"value": 0.875}
